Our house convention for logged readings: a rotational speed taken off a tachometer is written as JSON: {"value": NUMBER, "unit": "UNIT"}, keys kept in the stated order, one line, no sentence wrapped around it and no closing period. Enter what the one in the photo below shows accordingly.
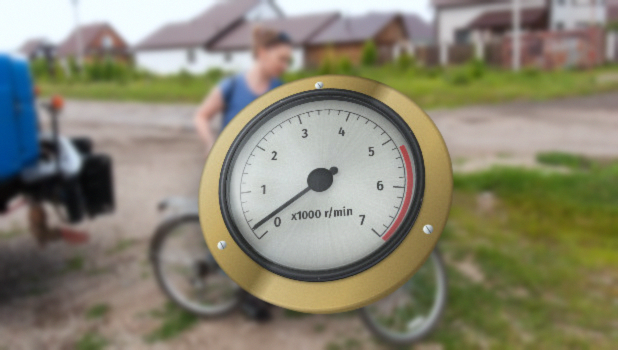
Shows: {"value": 200, "unit": "rpm"}
